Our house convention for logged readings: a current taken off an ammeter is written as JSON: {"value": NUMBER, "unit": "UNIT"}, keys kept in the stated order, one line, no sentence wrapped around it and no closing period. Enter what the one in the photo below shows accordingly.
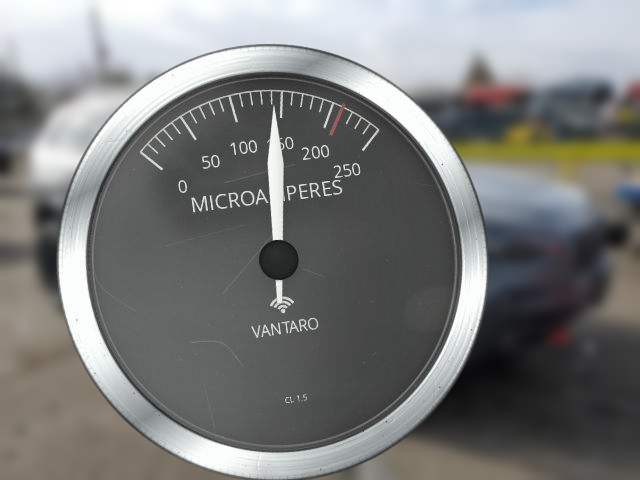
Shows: {"value": 140, "unit": "µA"}
